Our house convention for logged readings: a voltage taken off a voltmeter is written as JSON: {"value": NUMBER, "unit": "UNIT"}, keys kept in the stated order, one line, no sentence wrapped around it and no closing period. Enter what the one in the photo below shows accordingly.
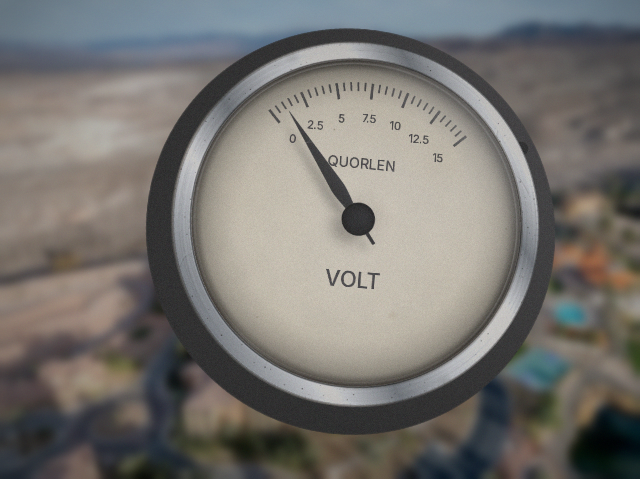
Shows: {"value": 1, "unit": "V"}
